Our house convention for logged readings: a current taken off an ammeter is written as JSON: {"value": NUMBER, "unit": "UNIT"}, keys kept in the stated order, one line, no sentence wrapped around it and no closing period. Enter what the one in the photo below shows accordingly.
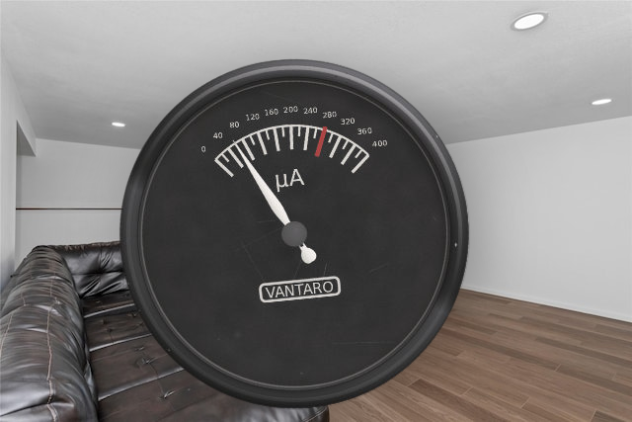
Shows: {"value": 60, "unit": "µA"}
